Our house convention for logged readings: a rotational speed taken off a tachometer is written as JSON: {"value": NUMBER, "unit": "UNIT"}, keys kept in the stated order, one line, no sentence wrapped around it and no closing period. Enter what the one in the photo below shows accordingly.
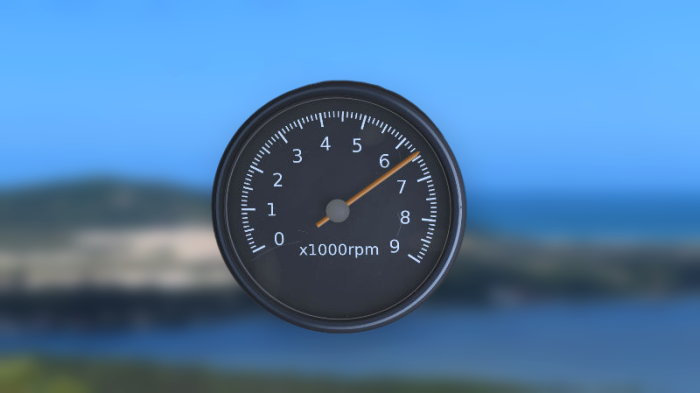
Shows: {"value": 6400, "unit": "rpm"}
